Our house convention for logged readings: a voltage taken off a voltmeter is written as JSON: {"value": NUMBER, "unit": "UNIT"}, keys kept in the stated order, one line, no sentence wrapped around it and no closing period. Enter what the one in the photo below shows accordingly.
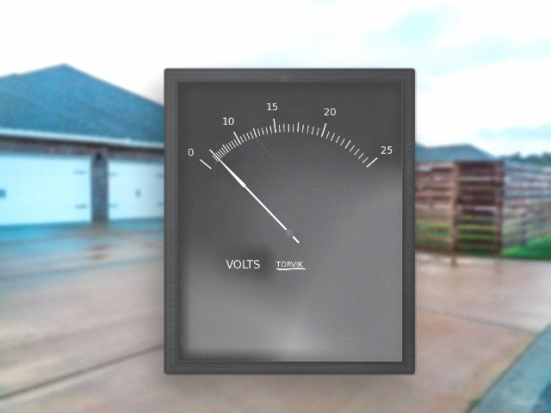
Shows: {"value": 5, "unit": "V"}
